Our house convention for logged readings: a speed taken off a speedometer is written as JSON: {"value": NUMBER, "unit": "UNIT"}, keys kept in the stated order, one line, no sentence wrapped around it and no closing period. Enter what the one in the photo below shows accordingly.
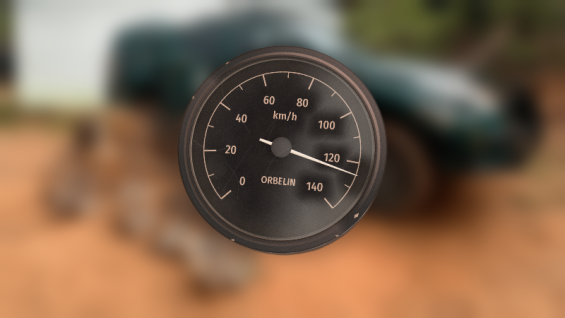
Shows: {"value": 125, "unit": "km/h"}
